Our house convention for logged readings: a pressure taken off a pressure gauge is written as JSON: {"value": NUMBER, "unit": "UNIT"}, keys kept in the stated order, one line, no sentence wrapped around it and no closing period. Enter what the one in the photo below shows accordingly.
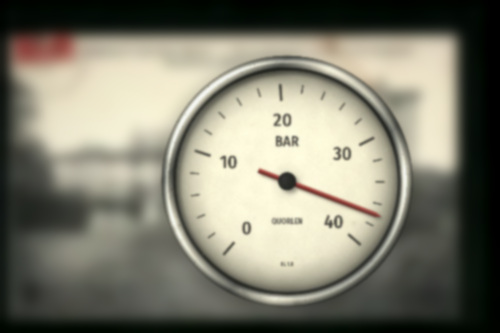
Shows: {"value": 37, "unit": "bar"}
